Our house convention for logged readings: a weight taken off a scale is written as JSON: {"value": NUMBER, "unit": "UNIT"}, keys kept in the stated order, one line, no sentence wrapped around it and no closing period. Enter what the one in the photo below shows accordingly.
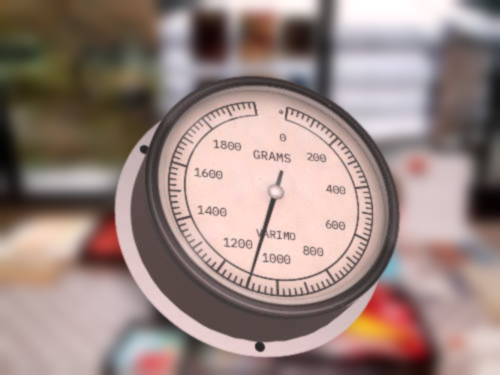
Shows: {"value": 1100, "unit": "g"}
